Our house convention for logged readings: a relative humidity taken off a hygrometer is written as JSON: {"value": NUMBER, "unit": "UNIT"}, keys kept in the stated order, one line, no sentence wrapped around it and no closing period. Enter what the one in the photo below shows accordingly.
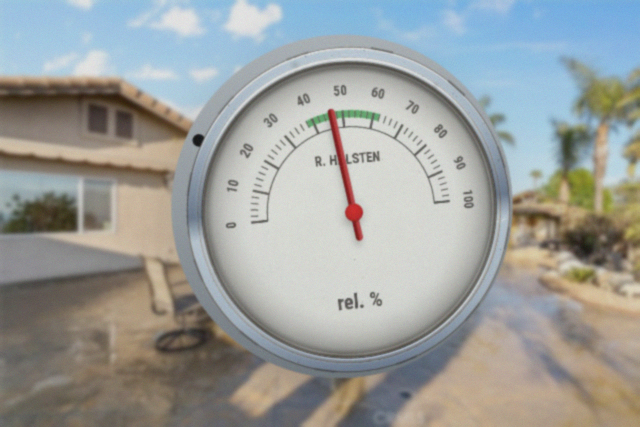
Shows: {"value": 46, "unit": "%"}
